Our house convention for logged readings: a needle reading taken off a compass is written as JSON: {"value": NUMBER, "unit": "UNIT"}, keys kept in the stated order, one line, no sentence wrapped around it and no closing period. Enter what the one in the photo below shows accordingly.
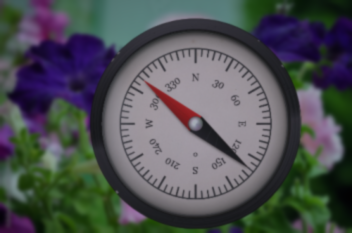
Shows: {"value": 310, "unit": "°"}
